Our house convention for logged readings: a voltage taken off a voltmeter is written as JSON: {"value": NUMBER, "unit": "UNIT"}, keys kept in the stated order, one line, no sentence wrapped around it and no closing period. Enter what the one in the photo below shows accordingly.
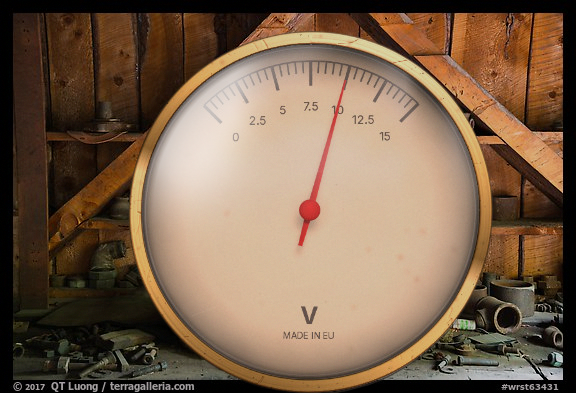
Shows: {"value": 10, "unit": "V"}
